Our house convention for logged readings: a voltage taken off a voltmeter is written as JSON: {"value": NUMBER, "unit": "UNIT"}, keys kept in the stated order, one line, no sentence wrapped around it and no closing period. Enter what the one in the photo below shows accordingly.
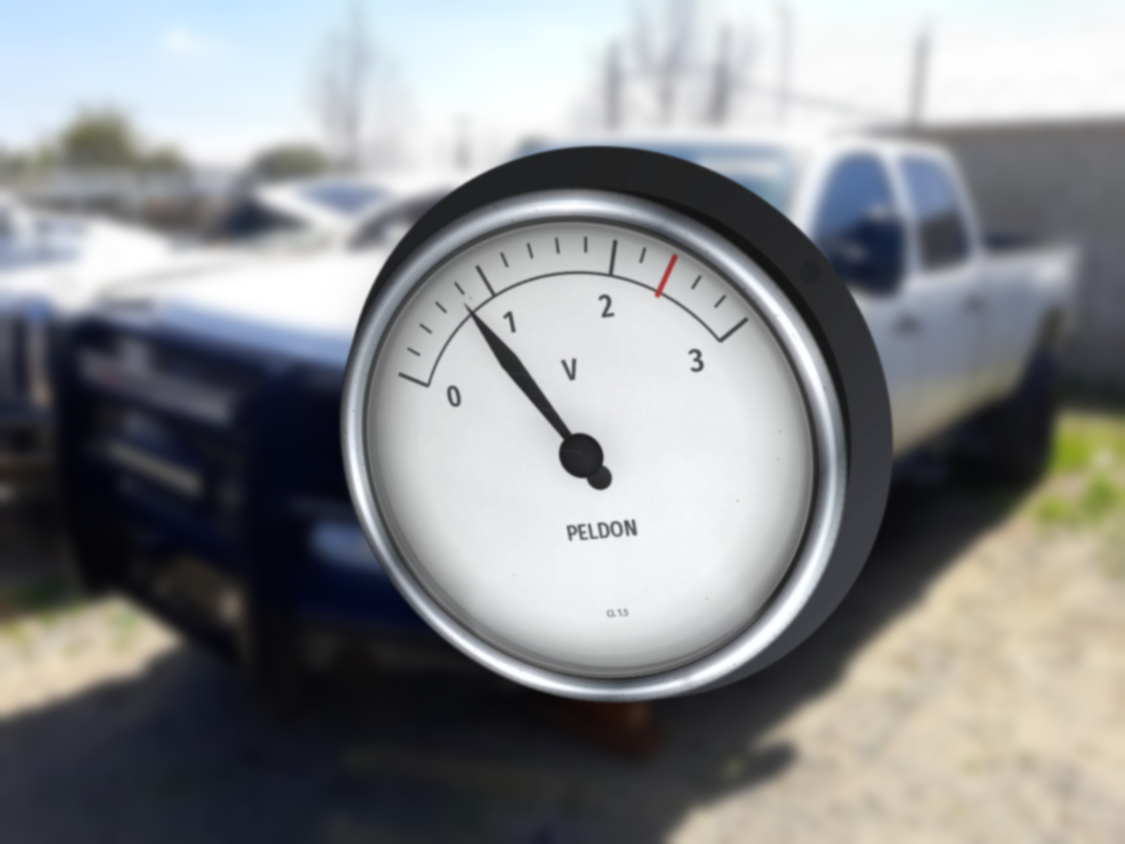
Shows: {"value": 0.8, "unit": "V"}
